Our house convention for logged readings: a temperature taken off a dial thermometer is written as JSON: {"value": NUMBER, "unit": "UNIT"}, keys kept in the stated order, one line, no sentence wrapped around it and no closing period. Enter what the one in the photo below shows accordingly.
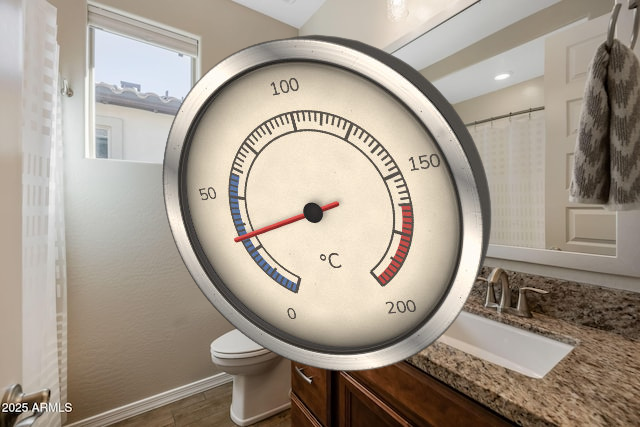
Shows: {"value": 32.5, "unit": "°C"}
